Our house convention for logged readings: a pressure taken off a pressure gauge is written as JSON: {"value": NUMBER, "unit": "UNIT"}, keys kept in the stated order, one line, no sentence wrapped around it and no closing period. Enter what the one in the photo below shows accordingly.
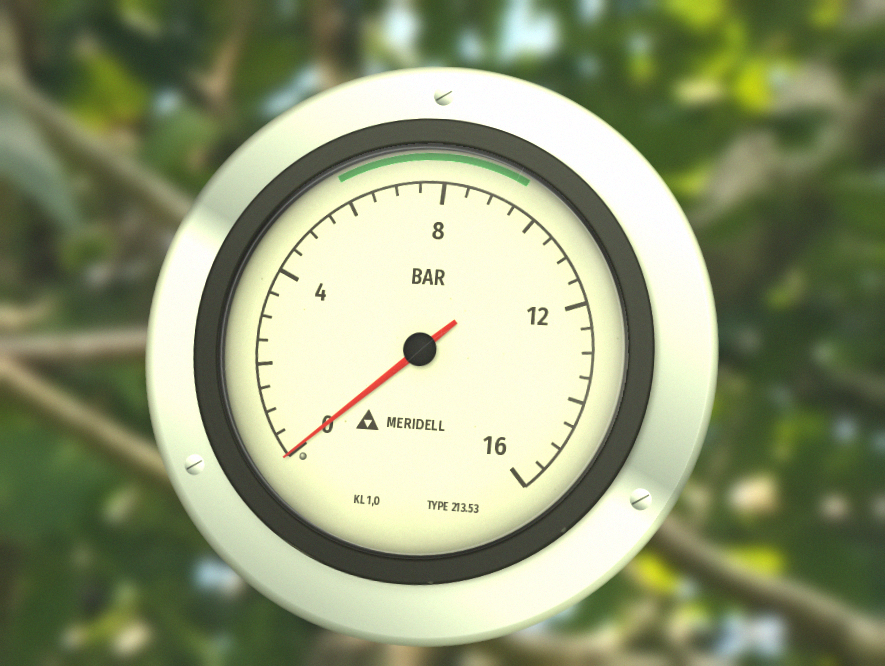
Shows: {"value": 0, "unit": "bar"}
